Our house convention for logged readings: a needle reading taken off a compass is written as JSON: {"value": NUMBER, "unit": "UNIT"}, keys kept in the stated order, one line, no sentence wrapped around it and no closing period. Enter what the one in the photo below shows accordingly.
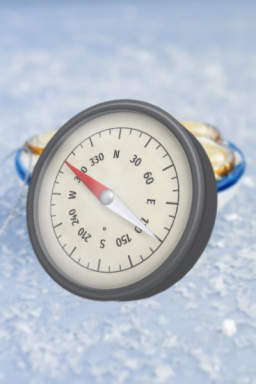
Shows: {"value": 300, "unit": "°"}
